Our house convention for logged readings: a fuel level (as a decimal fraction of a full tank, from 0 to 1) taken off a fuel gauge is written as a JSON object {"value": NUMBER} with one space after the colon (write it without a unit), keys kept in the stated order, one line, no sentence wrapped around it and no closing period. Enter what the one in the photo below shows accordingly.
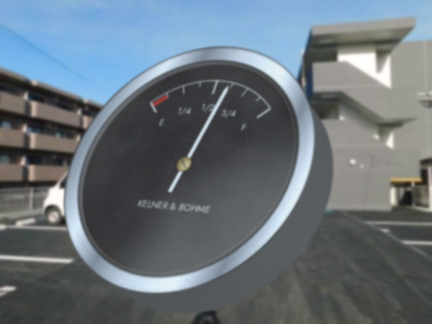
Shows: {"value": 0.625}
